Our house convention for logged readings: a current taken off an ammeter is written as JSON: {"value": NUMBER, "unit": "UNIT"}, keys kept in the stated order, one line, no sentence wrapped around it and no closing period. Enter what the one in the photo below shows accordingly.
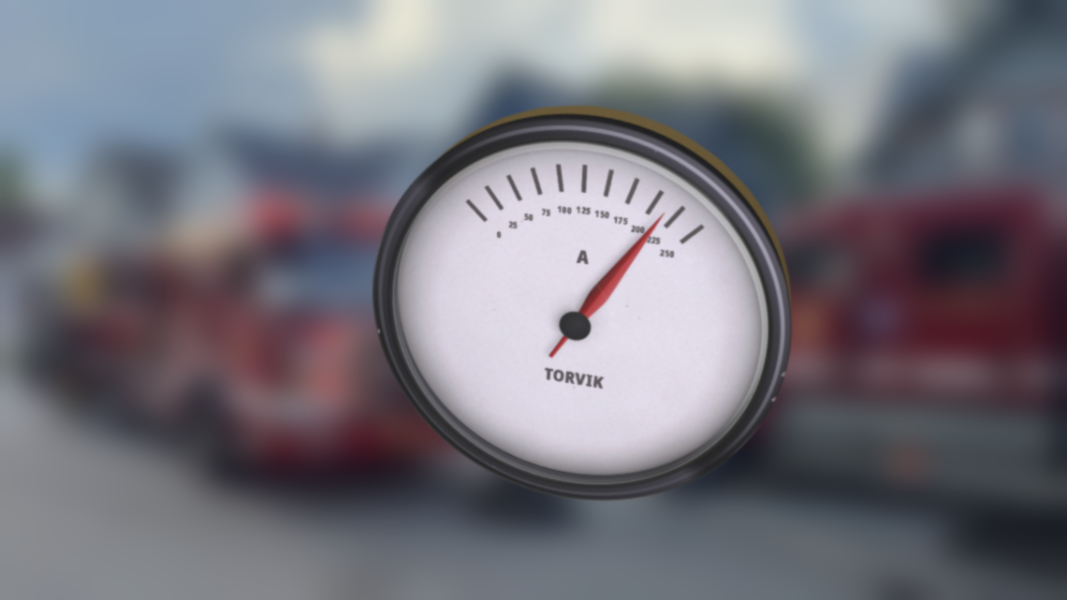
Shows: {"value": 212.5, "unit": "A"}
